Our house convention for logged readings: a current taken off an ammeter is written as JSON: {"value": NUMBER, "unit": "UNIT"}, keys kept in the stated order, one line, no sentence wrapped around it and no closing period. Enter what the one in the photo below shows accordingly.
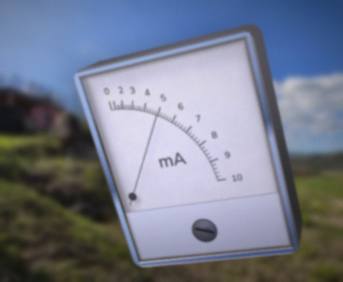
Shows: {"value": 5, "unit": "mA"}
